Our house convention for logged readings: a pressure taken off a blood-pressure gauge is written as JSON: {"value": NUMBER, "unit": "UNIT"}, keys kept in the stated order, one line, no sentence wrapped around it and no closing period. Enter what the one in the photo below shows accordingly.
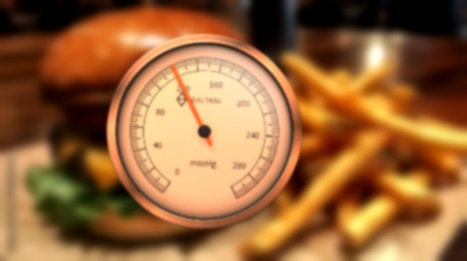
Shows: {"value": 120, "unit": "mmHg"}
